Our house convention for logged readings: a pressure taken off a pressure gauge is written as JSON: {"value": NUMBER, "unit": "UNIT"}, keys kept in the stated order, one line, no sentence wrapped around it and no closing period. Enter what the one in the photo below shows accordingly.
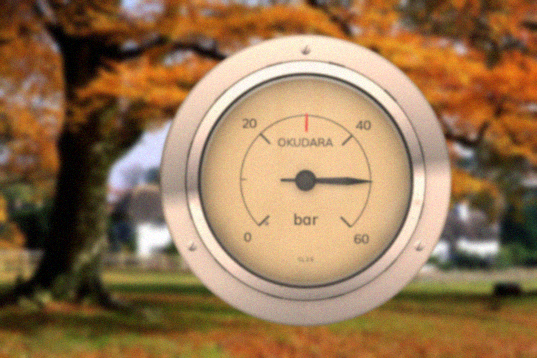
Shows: {"value": 50, "unit": "bar"}
